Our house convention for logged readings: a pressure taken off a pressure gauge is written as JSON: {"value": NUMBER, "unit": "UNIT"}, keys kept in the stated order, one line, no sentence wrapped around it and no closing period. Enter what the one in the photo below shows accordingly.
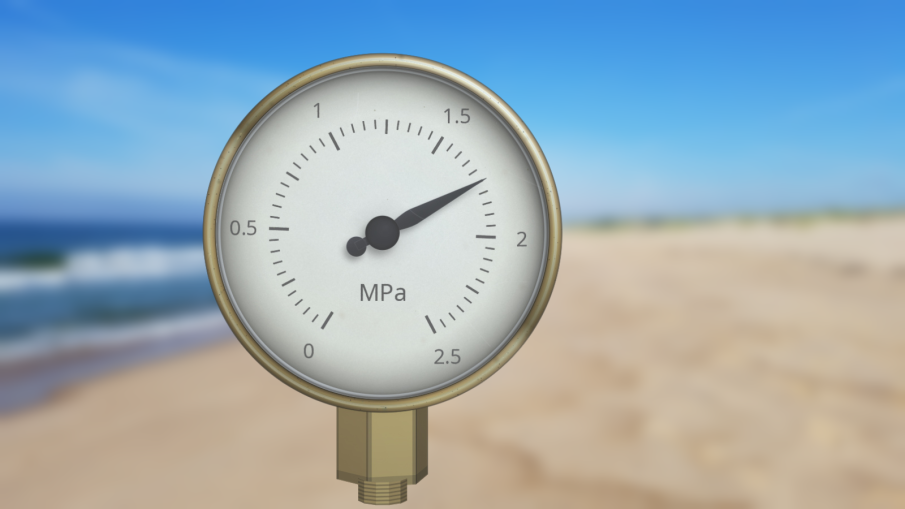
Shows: {"value": 1.75, "unit": "MPa"}
